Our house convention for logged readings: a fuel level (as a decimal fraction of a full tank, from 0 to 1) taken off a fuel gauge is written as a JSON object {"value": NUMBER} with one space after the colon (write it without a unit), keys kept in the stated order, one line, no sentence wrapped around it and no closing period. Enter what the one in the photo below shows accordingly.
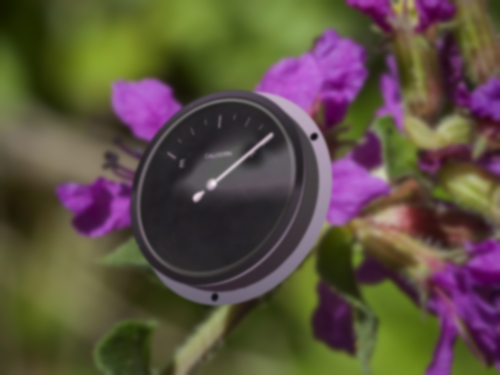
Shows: {"value": 1}
